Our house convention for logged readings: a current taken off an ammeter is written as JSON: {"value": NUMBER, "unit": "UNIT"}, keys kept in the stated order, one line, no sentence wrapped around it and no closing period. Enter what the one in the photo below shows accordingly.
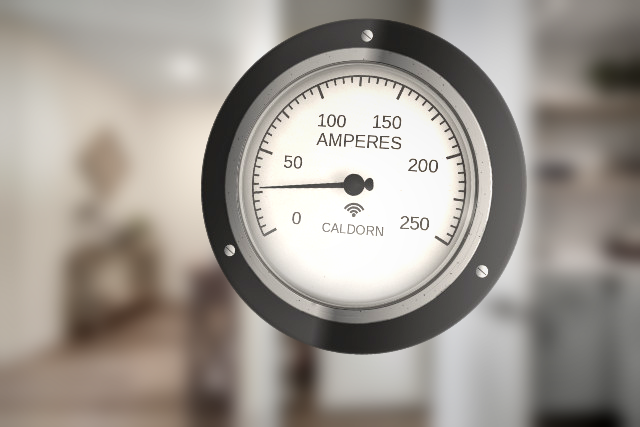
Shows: {"value": 27.5, "unit": "A"}
